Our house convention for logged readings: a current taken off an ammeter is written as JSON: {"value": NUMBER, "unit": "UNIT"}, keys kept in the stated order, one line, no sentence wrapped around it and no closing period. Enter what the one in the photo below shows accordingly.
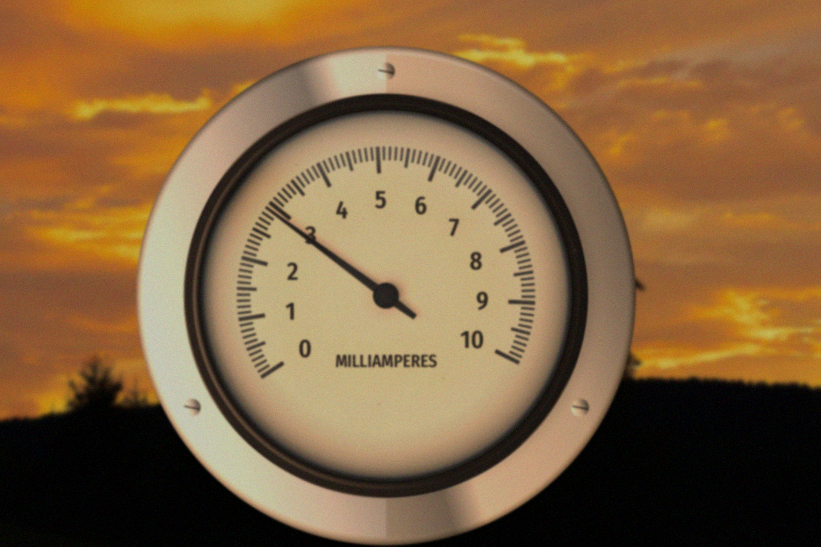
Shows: {"value": 2.9, "unit": "mA"}
